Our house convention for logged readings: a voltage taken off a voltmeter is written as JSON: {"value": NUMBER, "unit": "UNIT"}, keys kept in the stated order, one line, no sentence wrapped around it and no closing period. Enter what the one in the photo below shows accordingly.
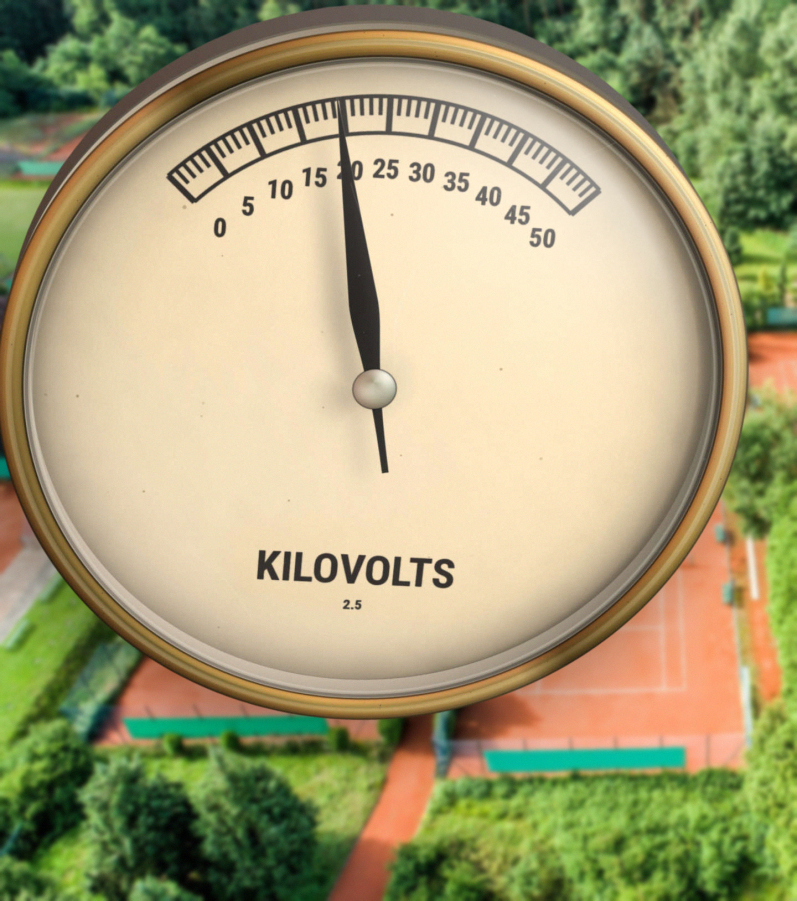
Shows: {"value": 19.5, "unit": "kV"}
